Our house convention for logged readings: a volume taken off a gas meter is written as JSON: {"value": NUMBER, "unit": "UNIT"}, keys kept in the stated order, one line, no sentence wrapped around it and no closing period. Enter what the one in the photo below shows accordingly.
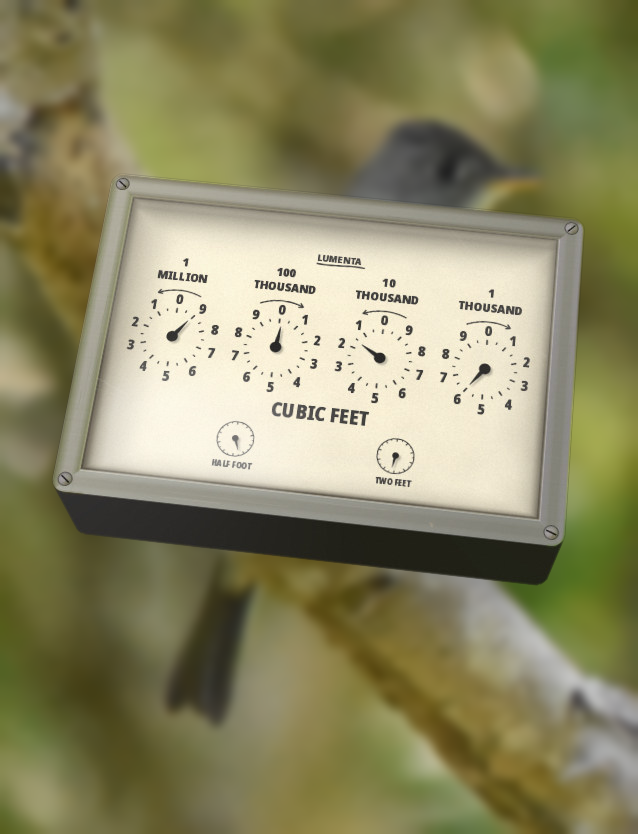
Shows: {"value": 901600, "unit": "ft³"}
